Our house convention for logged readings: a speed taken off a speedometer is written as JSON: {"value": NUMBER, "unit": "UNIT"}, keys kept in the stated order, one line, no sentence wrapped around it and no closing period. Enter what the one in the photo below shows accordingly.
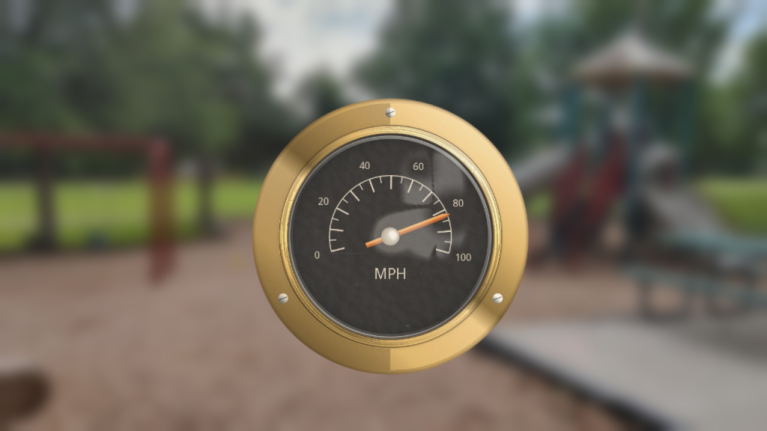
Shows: {"value": 82.5, "unit": "mph"}
